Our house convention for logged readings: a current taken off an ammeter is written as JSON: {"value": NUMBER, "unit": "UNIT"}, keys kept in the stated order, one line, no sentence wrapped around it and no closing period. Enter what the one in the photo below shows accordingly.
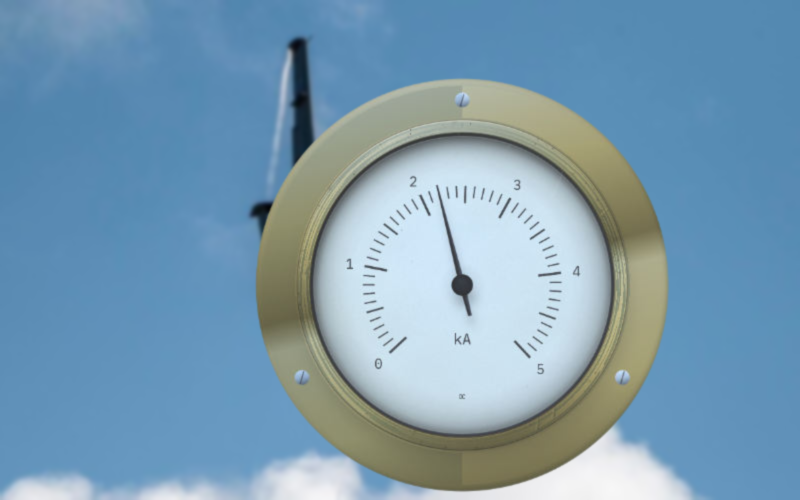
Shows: {"value": 2.2, "unit": "kA"}
